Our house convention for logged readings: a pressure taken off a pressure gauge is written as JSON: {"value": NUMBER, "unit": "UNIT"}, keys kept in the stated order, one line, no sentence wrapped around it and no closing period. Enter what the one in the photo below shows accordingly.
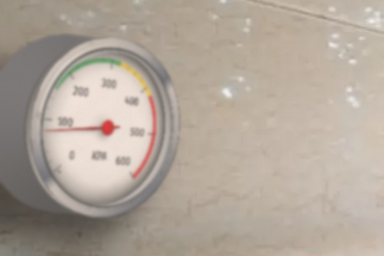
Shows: {"value": 80, "unit": "kPa"}
